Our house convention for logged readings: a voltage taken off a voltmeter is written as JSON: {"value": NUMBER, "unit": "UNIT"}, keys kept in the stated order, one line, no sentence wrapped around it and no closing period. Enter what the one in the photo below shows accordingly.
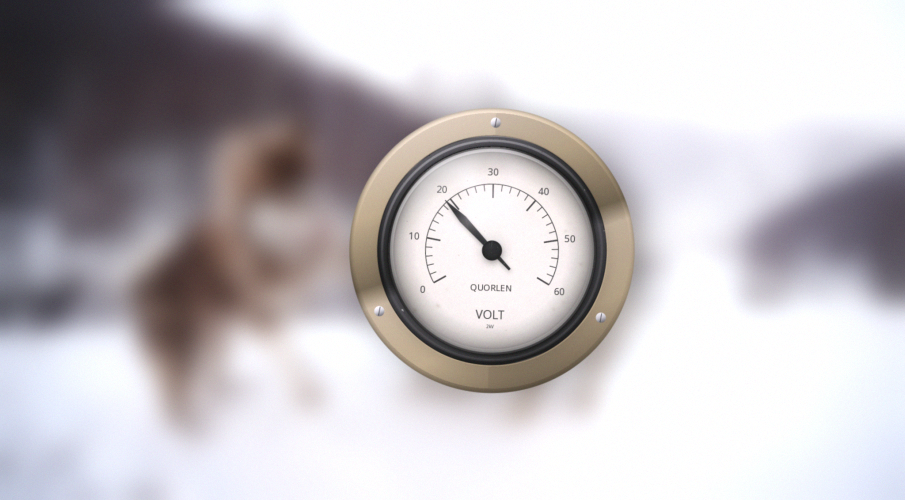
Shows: {"value": 19, "unit": "V"}
